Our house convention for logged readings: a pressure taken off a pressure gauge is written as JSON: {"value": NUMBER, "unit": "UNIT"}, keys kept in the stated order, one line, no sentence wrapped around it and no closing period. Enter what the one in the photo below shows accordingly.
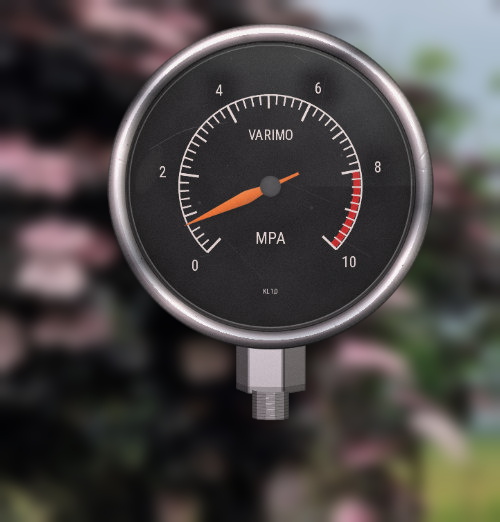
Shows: {"value": 0.8, "unit": "MPa"}
